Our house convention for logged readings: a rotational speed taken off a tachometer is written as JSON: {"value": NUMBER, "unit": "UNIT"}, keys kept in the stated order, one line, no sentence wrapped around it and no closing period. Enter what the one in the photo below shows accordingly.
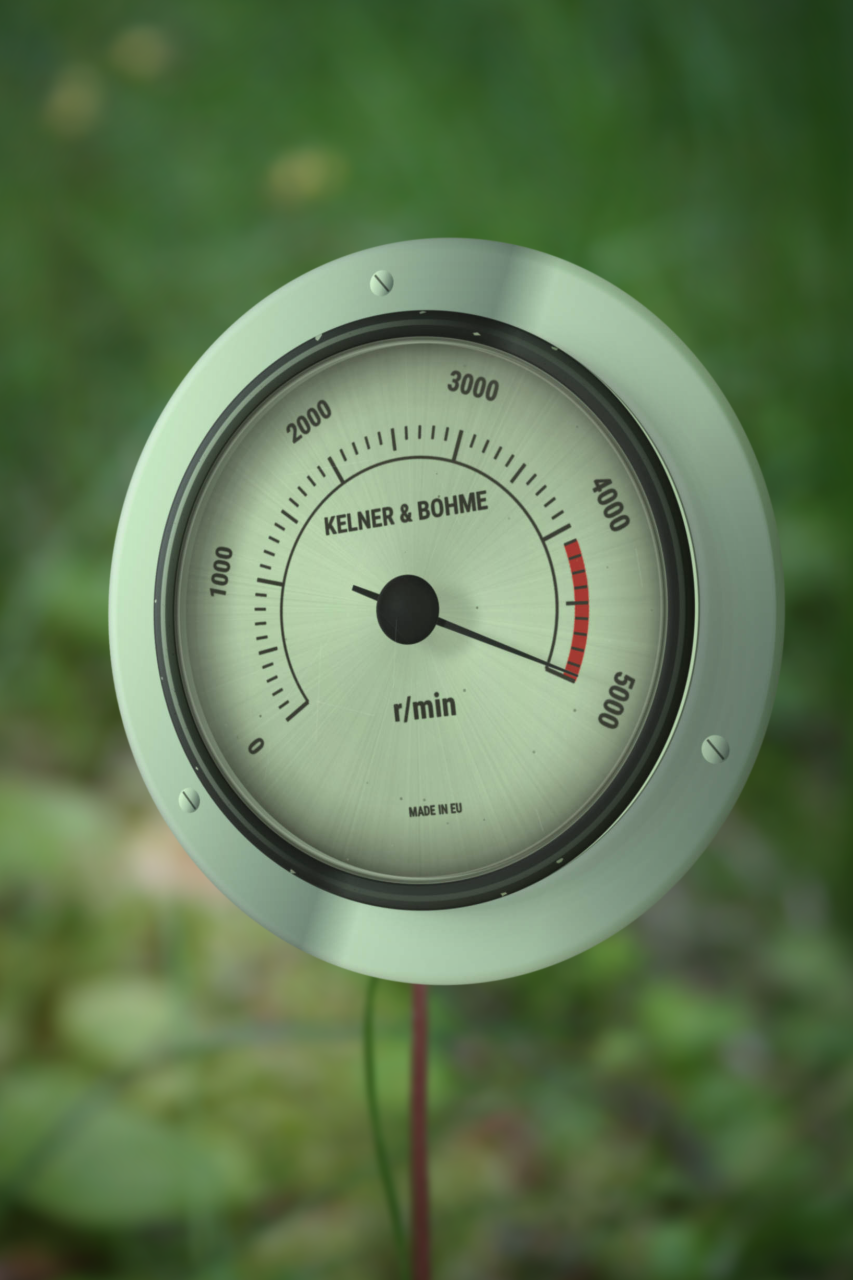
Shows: {"value": 4950, "unit": "rpm"}
